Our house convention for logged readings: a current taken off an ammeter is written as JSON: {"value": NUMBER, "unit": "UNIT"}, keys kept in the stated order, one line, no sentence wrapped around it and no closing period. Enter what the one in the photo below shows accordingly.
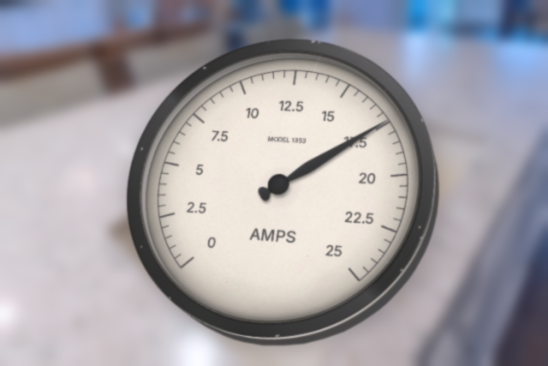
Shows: {"value": 17.5, "unit": "A"}
